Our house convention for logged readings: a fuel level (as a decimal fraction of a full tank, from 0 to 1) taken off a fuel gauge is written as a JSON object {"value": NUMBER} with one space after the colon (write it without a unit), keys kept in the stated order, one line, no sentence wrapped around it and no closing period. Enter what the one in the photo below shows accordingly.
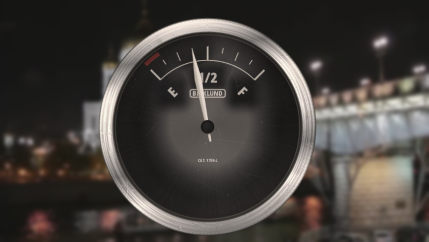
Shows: {"value": 0.375}
